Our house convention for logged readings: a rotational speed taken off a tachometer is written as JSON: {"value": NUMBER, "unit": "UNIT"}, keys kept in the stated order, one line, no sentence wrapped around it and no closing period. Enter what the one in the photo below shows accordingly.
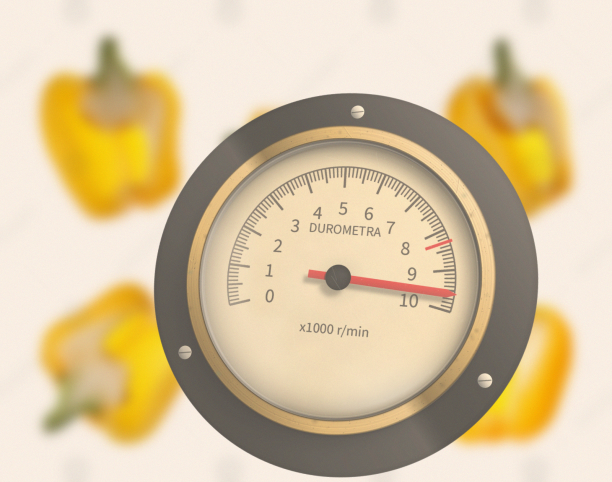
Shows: {"value": 9600, "unit": "rpm"}
